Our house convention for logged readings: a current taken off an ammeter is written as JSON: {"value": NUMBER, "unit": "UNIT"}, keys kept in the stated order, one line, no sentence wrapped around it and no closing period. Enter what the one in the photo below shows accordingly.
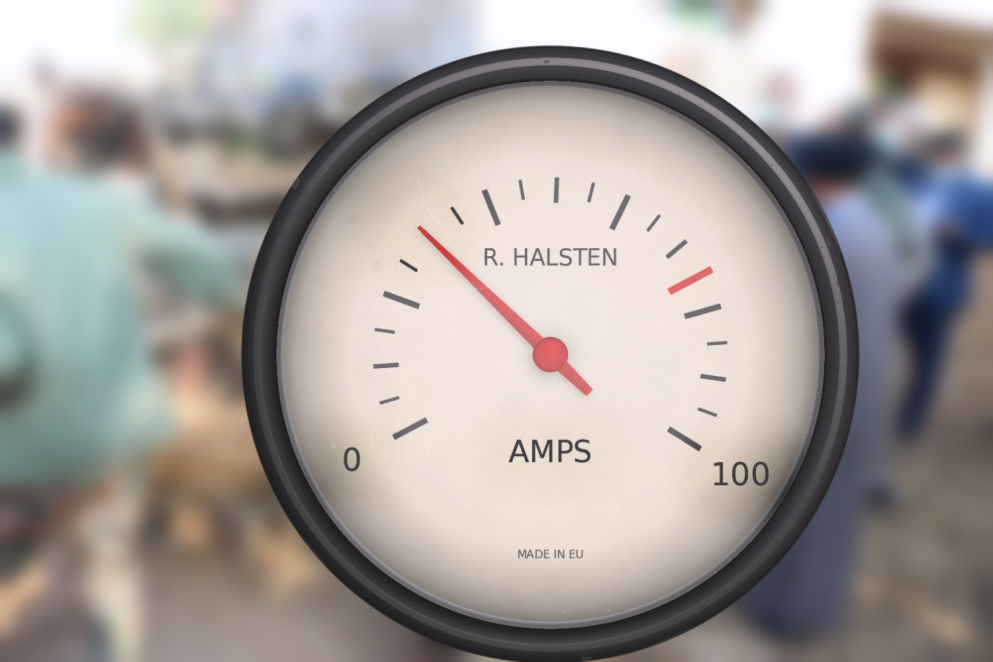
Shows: {"value": 30, "unit": "A"}
